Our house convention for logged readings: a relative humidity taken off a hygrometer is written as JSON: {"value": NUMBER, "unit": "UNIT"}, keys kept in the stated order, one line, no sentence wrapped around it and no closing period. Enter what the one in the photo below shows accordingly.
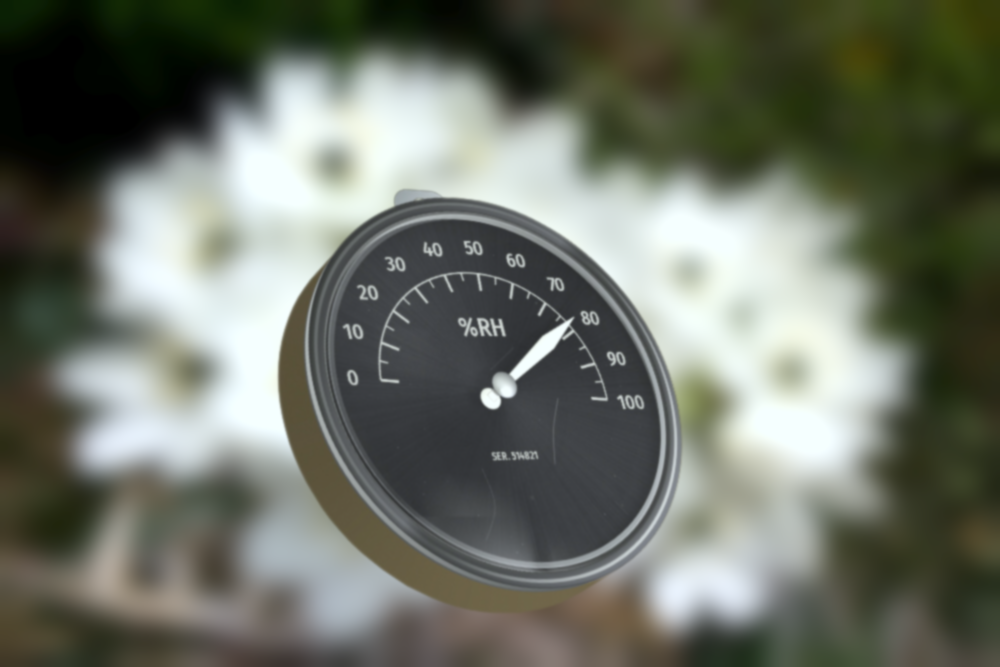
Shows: {"value": 77.5, "unit": "%"}
